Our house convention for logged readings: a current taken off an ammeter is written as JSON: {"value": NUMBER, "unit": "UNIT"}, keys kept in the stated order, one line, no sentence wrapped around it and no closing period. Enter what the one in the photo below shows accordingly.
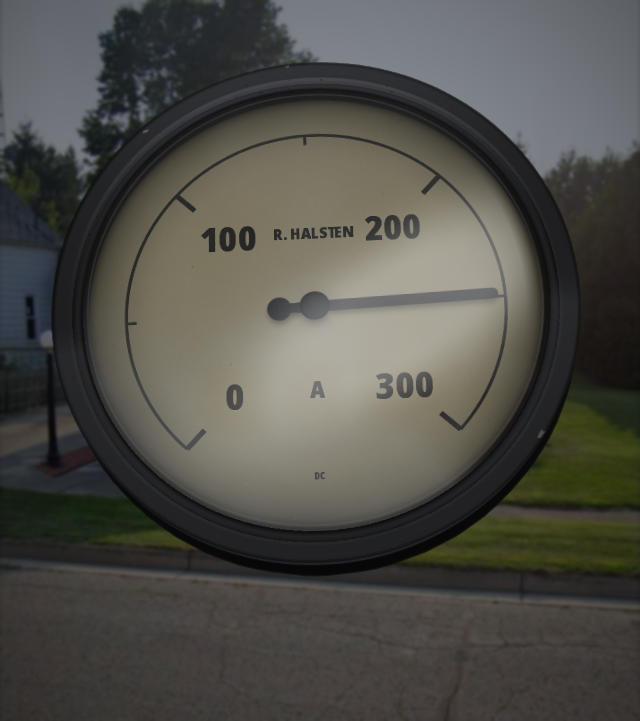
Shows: {"value": 250, "unit": "A"}
